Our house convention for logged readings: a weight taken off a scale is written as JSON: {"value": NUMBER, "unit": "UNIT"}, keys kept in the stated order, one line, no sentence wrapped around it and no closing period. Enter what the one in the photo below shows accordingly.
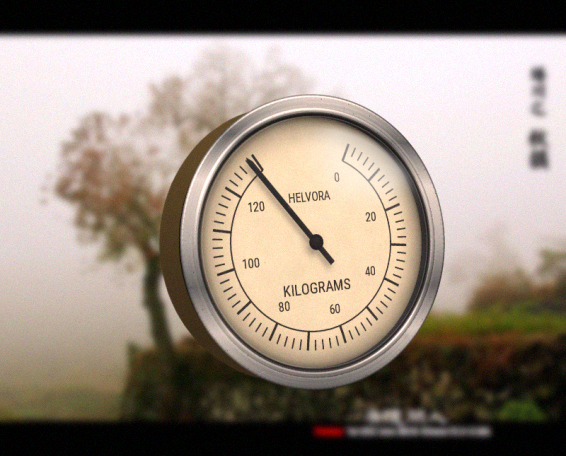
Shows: {"value": 128, "unit": "kg"}
